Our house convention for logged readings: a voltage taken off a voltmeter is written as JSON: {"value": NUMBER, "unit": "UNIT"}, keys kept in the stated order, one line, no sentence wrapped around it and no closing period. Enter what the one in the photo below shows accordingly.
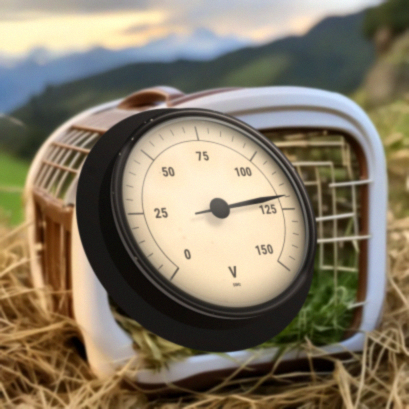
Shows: {"value": 120, "unit": "V"}
